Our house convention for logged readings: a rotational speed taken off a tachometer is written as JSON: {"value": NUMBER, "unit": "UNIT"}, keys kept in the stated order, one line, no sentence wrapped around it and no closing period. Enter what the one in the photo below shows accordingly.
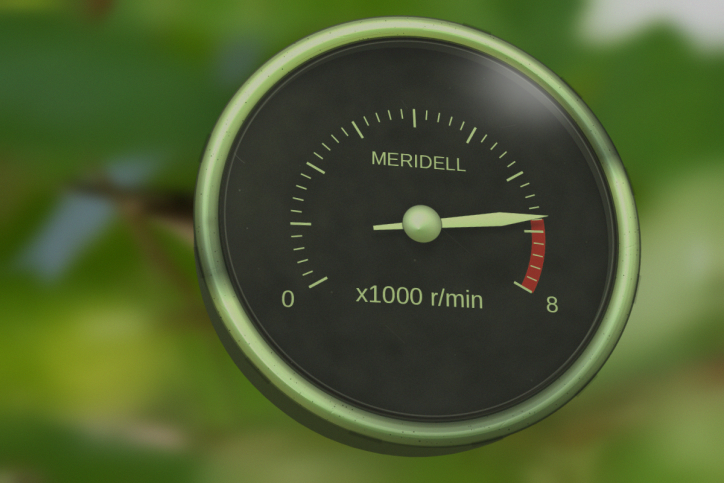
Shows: {"value": 6800, "unit": "rpm"}
